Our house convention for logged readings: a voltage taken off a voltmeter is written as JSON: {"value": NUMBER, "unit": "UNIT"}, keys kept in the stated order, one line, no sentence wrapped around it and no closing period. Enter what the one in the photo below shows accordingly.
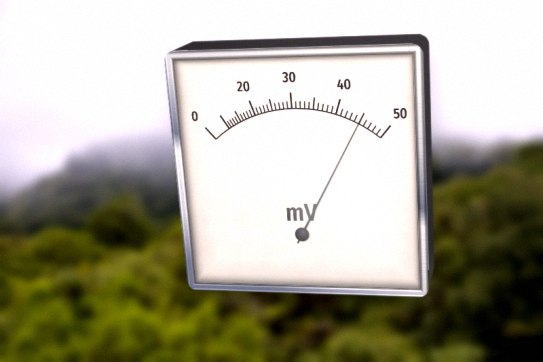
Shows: {"value": 45, "unit": "mV"}
